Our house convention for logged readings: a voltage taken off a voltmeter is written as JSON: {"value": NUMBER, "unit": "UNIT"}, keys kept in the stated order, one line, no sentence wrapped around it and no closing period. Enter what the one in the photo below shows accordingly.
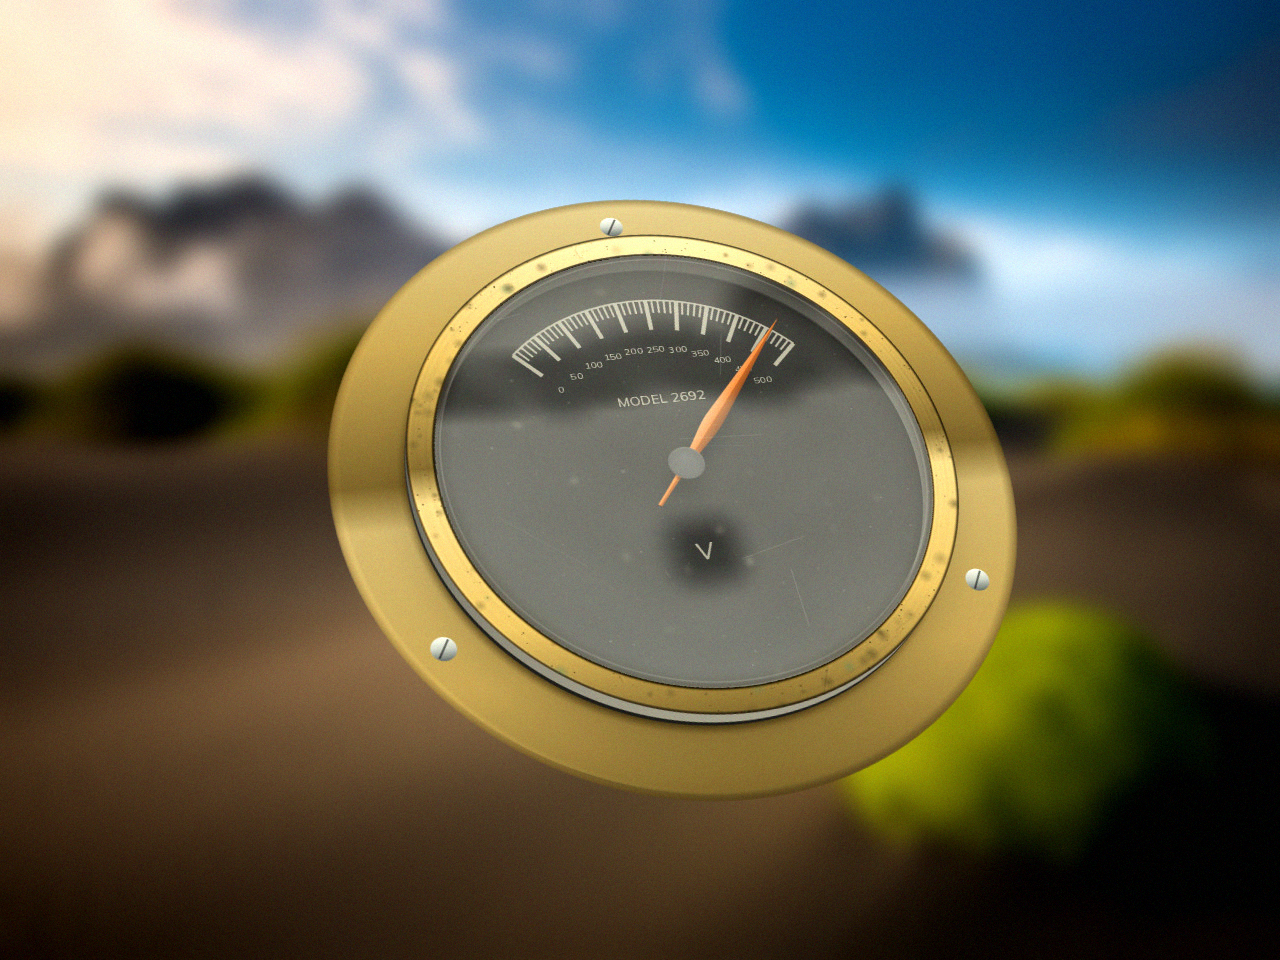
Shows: {"value": 460, "unit": "V"}
